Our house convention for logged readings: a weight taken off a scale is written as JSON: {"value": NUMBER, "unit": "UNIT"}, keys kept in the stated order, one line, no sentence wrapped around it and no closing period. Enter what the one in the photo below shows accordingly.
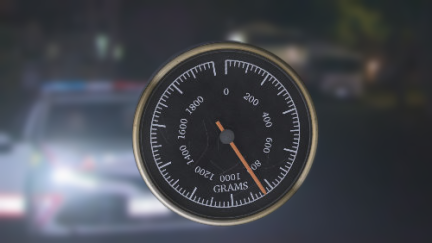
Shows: {"value": 840, "unit": "g"}
